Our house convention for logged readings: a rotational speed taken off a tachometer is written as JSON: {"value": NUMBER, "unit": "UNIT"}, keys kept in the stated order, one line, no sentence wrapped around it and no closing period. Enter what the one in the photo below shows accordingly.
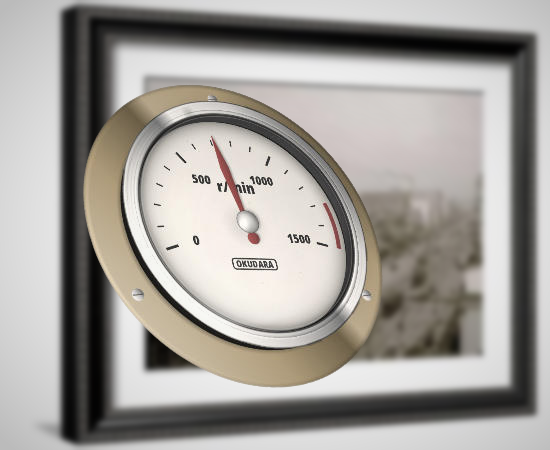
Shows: {"value": 700, "unit": "rpm"}
